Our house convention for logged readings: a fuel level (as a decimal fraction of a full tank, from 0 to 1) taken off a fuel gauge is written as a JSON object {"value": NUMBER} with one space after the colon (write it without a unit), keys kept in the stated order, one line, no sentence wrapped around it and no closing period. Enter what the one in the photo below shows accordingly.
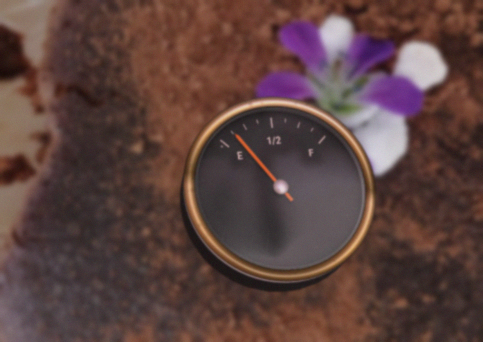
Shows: {"value": 0.125}
